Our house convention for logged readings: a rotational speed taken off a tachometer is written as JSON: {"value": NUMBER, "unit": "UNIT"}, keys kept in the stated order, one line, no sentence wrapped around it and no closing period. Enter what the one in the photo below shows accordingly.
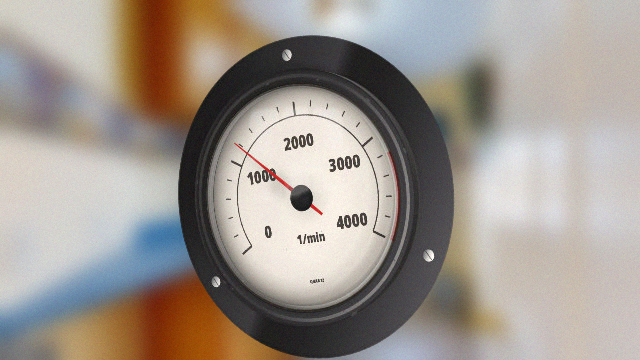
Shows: {"value": 1200, "unit": "rpm"}
